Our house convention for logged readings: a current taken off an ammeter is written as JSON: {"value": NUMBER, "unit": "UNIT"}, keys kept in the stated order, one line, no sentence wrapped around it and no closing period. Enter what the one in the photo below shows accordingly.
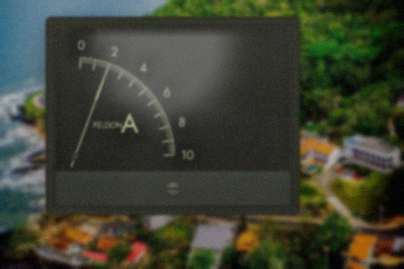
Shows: {"value": 2, "unit": "A"}
